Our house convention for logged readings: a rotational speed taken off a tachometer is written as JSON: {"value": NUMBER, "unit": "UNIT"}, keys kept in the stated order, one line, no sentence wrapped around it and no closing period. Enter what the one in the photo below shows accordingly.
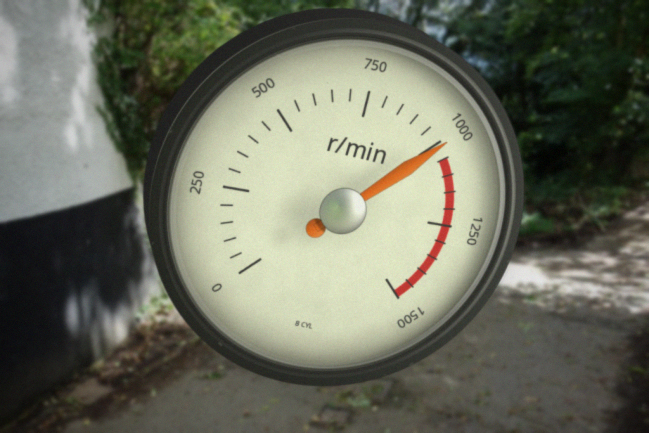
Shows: {"value": 1000, "unit": "rpm"}
